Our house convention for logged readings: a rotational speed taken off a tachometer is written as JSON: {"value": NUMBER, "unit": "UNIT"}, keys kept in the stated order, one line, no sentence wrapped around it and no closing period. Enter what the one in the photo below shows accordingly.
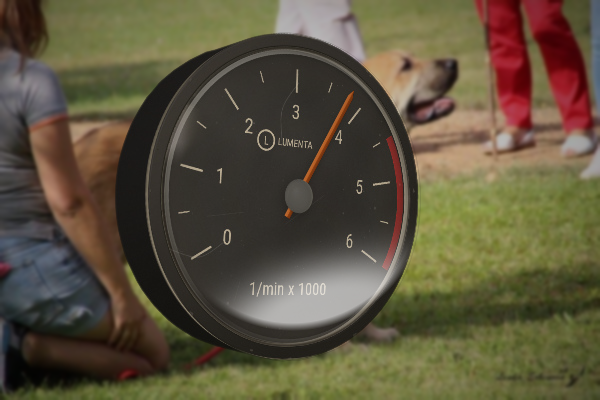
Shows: {"value": 3750, "unit": "rpm"}
